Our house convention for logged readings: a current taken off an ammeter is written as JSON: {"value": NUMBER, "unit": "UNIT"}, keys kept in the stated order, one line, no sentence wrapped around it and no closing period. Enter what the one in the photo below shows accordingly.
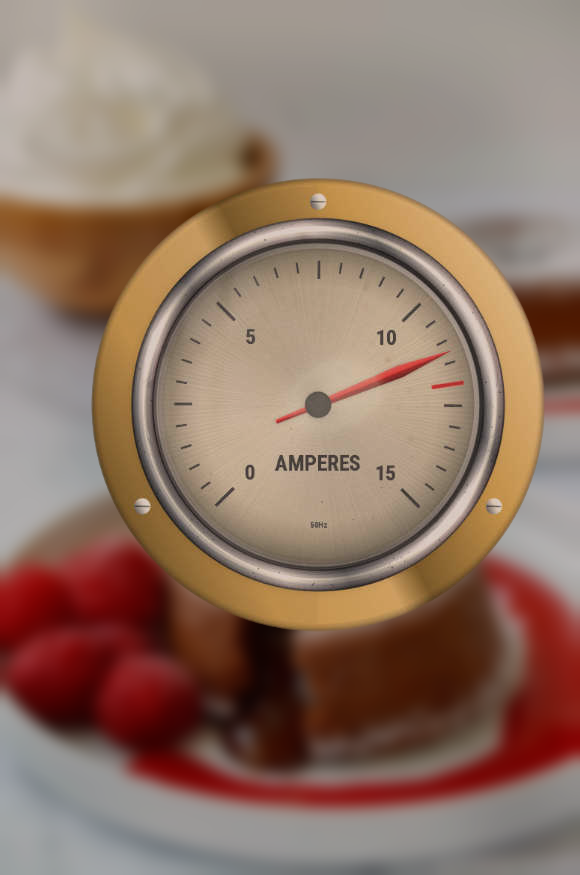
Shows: {"value": 11.25, "unit": "A"}
